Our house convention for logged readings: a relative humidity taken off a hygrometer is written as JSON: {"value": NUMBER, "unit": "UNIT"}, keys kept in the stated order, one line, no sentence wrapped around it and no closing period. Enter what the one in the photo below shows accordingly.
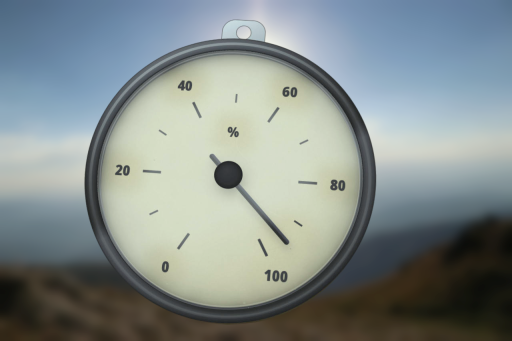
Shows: {"value": 95, "unit": "%"}
